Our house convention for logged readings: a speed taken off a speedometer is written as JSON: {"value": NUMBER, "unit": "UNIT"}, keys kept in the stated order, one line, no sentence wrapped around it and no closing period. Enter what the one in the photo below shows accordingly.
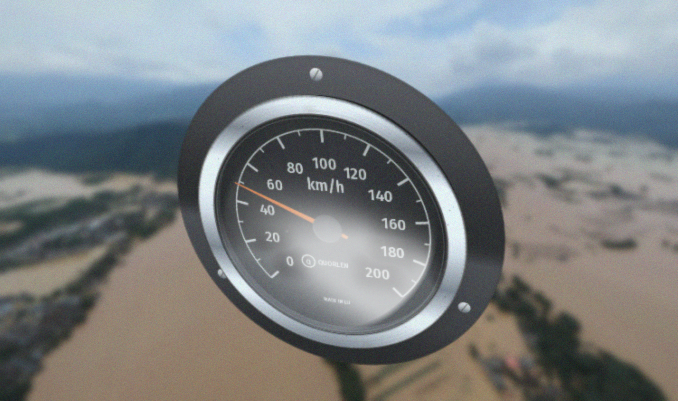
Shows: {"value": 50, "unit": "km/h"}
